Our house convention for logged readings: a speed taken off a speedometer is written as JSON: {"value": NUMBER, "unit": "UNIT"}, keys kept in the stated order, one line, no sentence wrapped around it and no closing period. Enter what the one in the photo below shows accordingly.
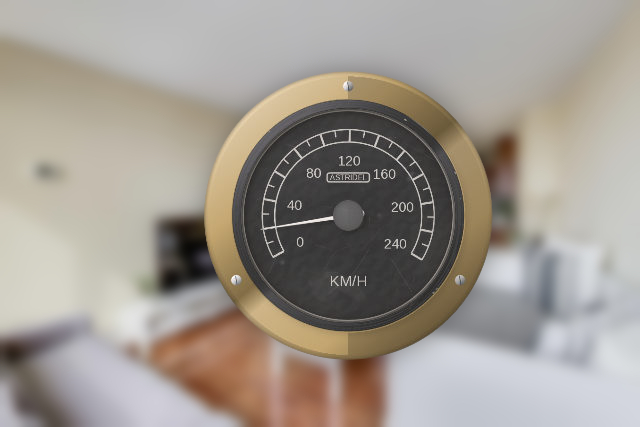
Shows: {"value": 20, "unit": "km/h"}
